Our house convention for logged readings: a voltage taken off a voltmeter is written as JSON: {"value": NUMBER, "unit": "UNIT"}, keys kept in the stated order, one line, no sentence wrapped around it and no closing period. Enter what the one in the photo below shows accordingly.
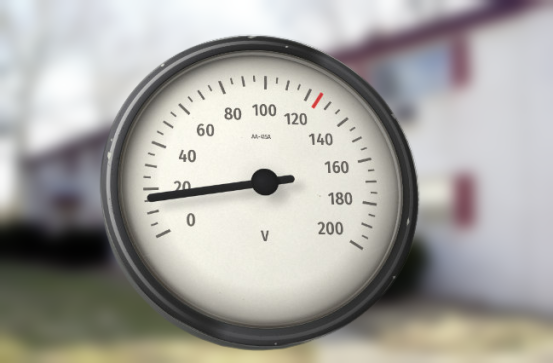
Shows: {"value": 15, "unit": "V"}
